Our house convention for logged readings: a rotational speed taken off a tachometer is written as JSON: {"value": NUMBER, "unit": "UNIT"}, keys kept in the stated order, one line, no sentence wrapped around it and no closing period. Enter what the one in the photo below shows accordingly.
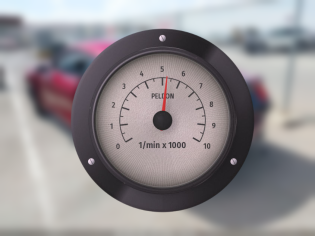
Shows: {"value": 5250, "unit": "rpm"}
